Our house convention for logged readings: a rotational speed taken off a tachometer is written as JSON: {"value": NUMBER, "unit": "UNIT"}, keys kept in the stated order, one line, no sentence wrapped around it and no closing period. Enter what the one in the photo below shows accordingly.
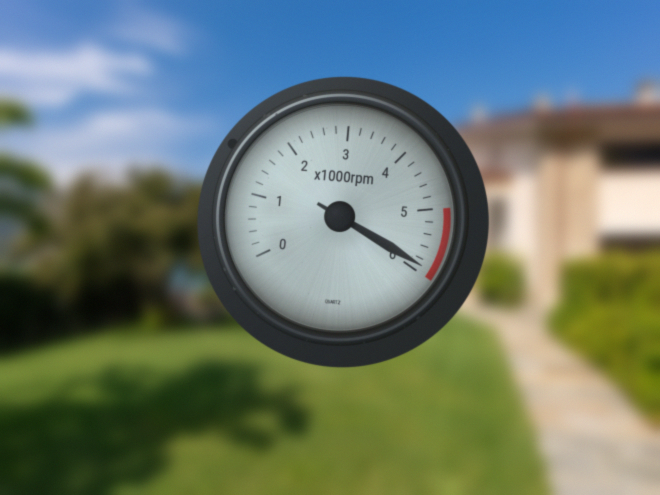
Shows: {"value": 5900, "unit": "rpm"}
